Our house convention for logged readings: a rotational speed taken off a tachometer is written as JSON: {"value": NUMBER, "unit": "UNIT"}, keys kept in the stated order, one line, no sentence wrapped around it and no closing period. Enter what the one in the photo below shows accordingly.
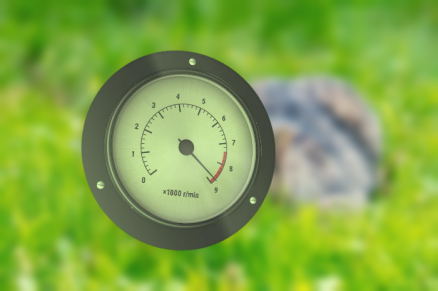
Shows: {"value": 8800, "unit": "rpm"}
